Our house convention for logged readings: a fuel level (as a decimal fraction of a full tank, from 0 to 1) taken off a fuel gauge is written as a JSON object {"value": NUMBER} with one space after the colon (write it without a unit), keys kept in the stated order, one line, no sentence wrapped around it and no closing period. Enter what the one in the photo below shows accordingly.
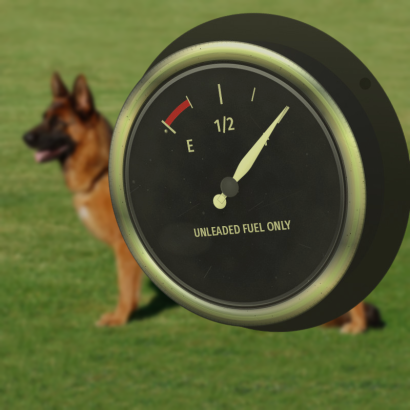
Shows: {"value": 1}
